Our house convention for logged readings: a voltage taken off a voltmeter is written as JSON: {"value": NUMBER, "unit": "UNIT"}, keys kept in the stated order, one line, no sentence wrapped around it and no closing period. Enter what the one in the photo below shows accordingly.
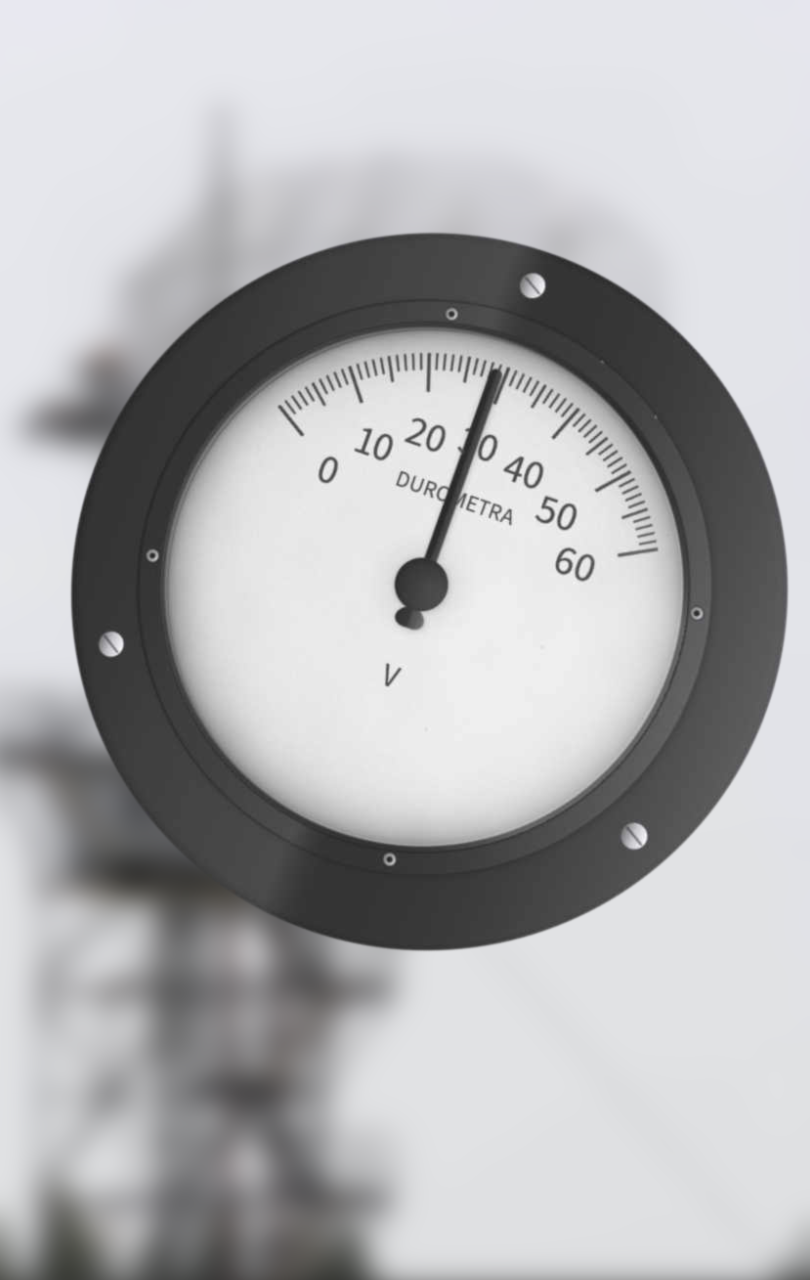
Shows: {"value": 29, "unit": "V"}
